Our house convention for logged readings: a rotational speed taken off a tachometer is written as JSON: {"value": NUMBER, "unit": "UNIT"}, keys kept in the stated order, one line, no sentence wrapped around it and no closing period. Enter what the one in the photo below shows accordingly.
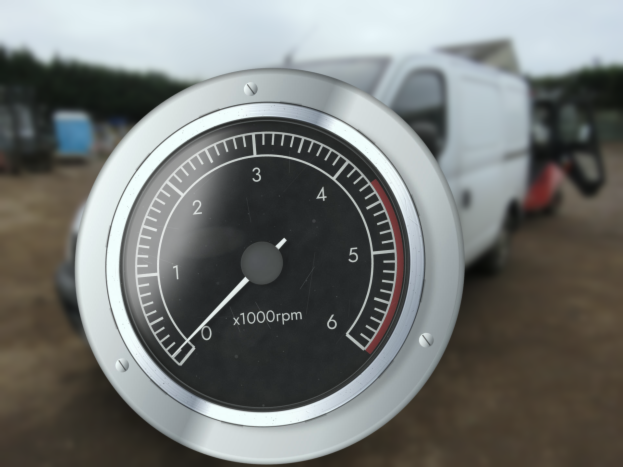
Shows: {"value": 100, "unit": "rpm"}
